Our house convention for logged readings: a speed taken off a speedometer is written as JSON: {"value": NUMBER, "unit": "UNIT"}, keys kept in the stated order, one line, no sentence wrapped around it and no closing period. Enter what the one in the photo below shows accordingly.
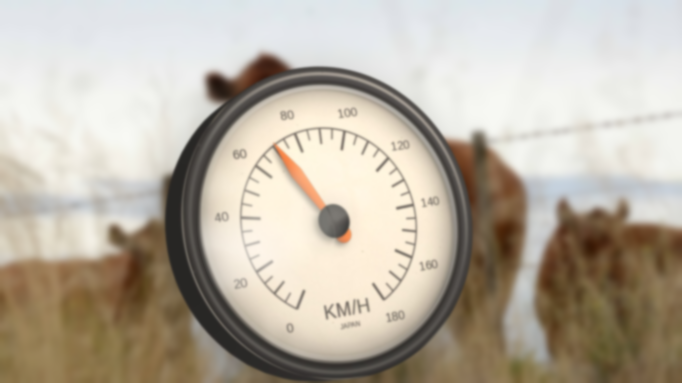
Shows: {"value": 70, "unit": "km/h"}
